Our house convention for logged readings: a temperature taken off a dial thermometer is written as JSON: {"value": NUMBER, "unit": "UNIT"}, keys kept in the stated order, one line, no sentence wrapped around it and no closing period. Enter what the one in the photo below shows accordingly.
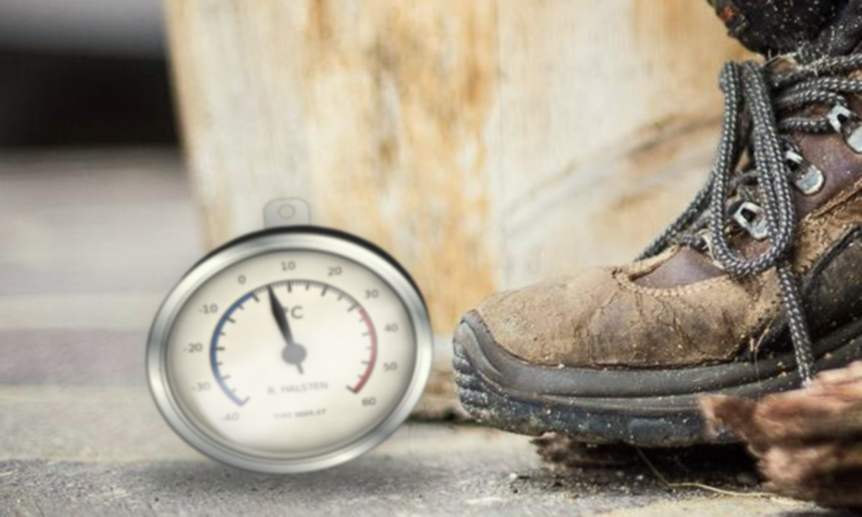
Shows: {"value": 5, "unit": "°C"}
